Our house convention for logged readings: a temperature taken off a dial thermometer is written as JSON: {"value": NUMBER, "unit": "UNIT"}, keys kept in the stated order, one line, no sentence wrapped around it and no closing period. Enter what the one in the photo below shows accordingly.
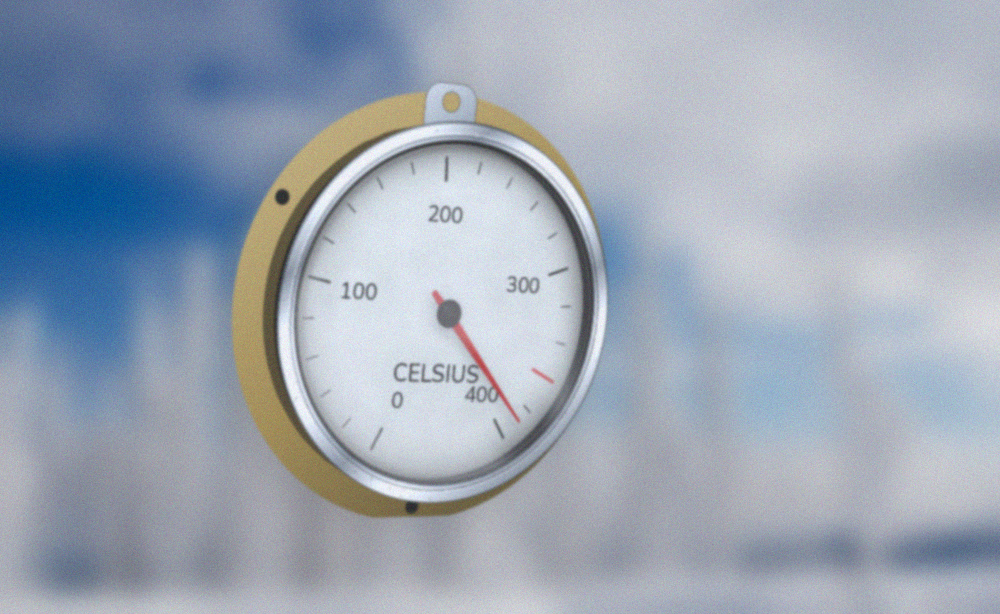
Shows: {"value": 390, "unit": "°C"}
